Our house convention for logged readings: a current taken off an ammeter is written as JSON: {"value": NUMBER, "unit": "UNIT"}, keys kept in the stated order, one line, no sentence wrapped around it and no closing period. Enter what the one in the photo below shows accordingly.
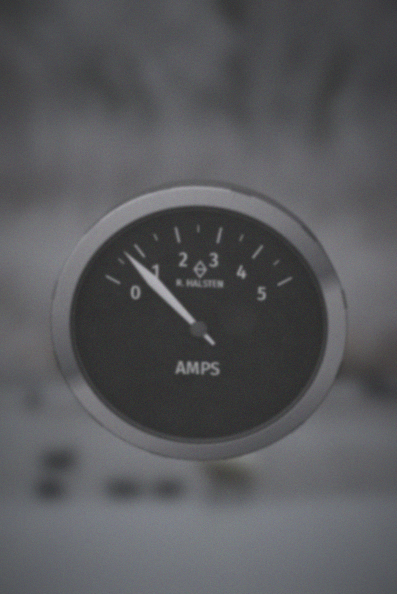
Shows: {"value": 0.75, "unit": "A"}
